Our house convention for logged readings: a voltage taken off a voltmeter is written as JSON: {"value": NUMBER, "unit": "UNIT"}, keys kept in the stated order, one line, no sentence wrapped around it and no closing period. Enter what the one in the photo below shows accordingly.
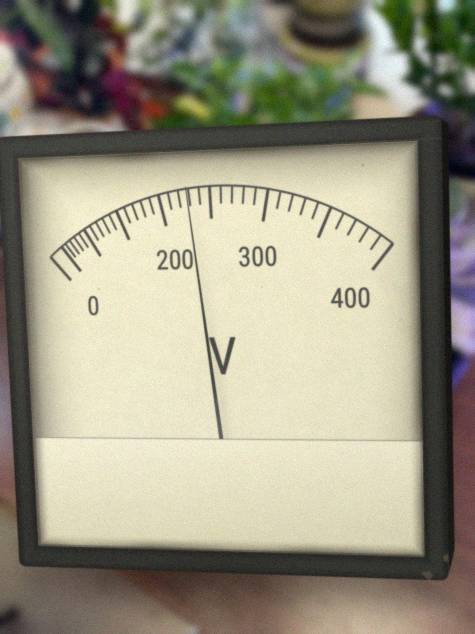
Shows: {"value": 230, "unit": "V"}
